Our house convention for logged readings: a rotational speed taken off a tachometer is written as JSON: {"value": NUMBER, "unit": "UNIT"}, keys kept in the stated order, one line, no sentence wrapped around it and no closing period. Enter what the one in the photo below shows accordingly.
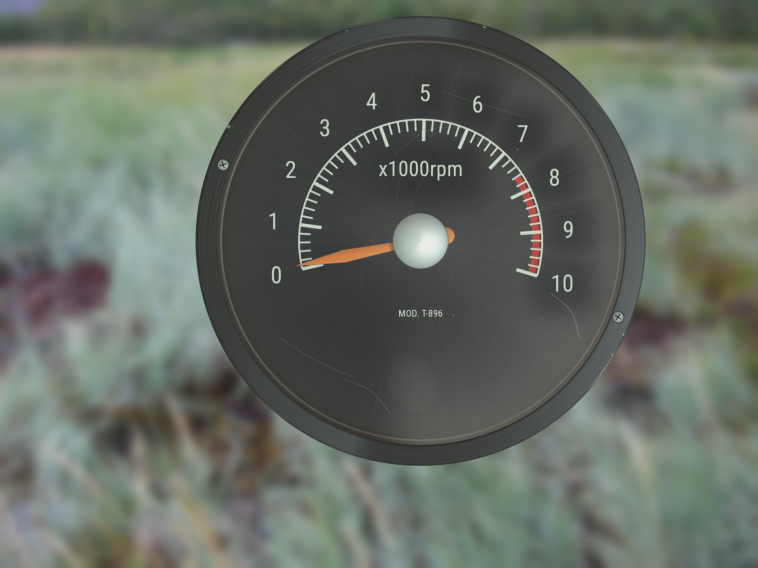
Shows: {"value": 100, "unit": "rpm"}
